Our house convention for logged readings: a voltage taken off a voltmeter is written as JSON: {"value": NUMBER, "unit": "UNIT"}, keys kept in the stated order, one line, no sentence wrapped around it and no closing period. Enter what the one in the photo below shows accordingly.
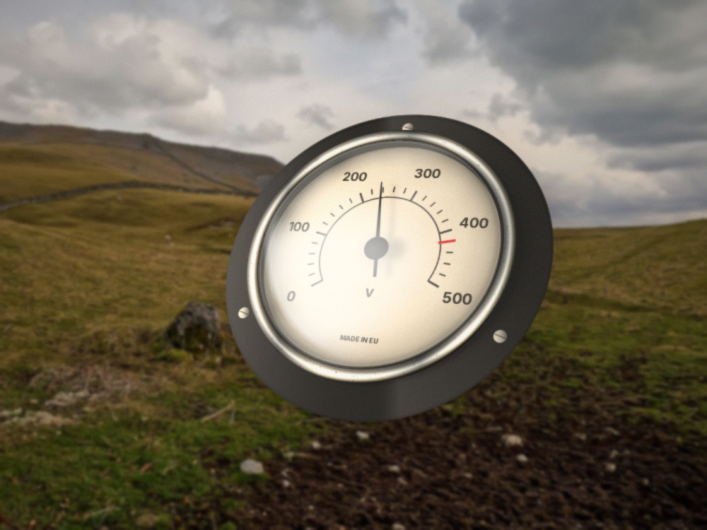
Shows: {"value": 240, "unit": "V"}
